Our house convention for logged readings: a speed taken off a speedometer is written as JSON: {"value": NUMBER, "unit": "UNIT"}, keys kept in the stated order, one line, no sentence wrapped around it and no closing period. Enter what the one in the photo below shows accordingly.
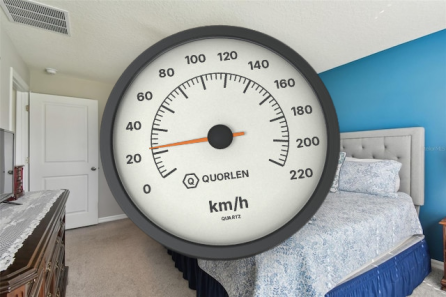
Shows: {"value": 24, "unit": "km/h"}
